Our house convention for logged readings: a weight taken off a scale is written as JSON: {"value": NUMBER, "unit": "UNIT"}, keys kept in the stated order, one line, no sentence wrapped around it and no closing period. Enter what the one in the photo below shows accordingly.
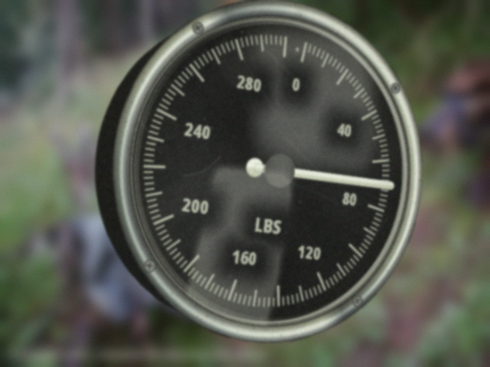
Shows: {"value": 70, "unit": "lb"}
